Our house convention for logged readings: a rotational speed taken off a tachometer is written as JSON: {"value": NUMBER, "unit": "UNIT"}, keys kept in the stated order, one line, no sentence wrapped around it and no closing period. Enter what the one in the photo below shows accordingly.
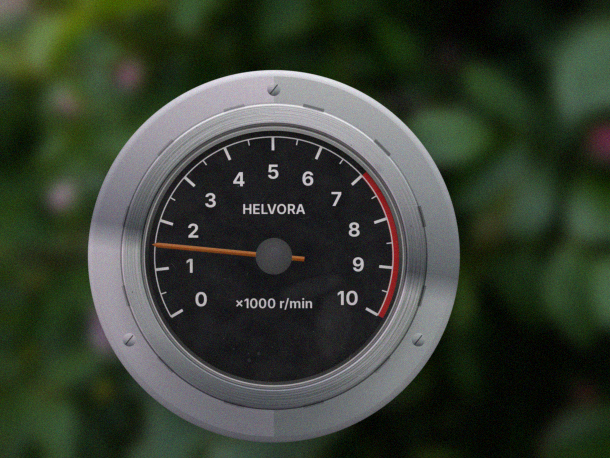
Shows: {"value": 1500, "unit": "rpm"}
